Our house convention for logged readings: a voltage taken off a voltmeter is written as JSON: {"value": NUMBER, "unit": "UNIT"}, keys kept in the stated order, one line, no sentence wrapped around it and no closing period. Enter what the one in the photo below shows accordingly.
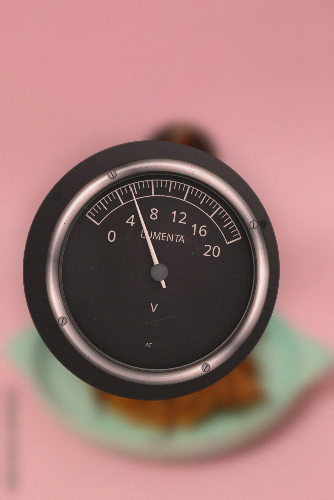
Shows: {"value": 5.5, "unit": "V"}
